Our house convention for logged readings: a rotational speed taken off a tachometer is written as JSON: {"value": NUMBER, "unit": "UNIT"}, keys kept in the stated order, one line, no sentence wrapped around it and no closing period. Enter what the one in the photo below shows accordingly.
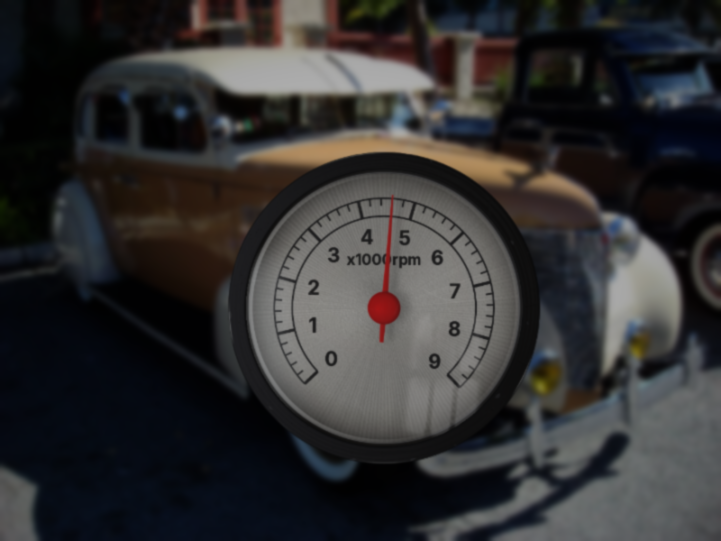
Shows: {"value": 4600, "unit": "rpm"}
